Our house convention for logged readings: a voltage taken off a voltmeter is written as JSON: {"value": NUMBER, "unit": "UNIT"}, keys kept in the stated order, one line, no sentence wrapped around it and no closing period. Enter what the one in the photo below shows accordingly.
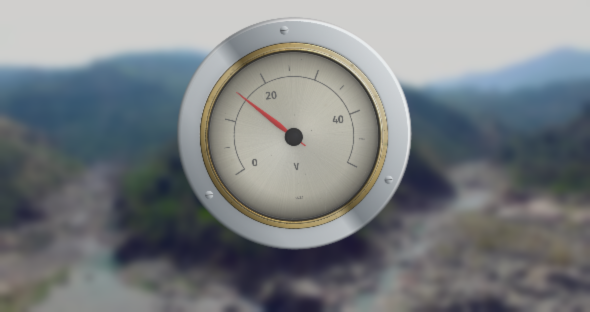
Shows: {"value": 15, "unit": "V"}
